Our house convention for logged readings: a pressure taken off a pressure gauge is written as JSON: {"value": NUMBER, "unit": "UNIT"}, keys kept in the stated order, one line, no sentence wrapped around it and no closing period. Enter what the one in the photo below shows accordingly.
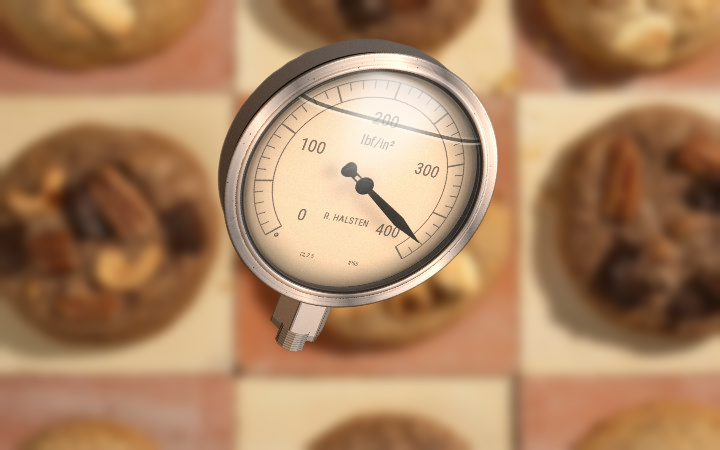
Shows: {"value": 380, "unit": "psi"}
